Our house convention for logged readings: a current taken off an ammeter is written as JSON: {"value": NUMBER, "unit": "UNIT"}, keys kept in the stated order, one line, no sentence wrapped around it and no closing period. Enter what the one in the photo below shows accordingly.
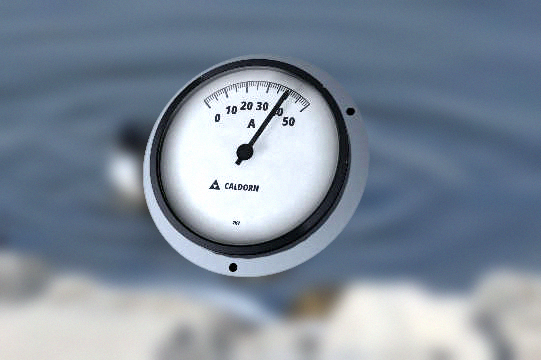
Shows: {"value": 40, "unit": "A"}
